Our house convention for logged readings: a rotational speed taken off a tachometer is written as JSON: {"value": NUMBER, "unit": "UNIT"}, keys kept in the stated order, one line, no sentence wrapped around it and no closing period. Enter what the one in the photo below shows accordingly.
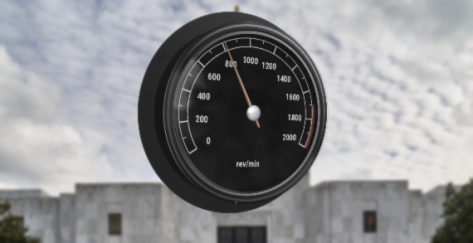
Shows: {"value": 800, "unit": "rpm"}
